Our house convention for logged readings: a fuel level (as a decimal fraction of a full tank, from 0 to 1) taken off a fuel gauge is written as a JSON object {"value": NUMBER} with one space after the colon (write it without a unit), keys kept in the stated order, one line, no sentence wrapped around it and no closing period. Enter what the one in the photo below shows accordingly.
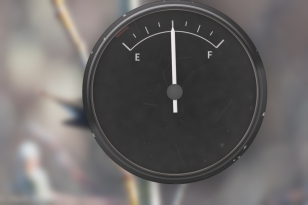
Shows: {"value": 0.5}
